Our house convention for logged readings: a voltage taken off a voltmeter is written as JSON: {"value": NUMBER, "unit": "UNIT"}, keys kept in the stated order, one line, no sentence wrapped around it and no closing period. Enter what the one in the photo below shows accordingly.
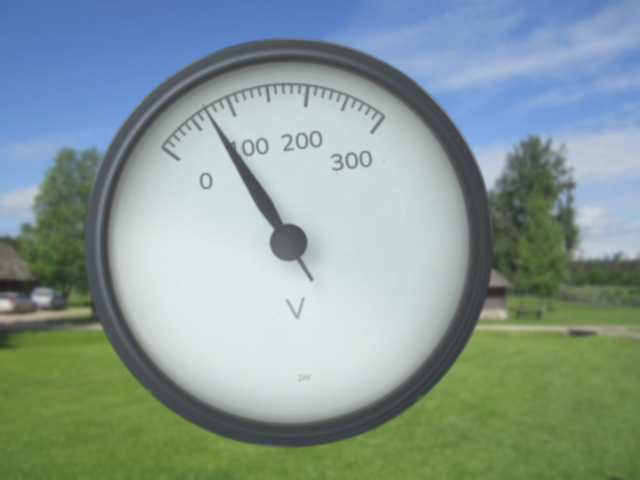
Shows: {"value": 70, "unit": "V"}
